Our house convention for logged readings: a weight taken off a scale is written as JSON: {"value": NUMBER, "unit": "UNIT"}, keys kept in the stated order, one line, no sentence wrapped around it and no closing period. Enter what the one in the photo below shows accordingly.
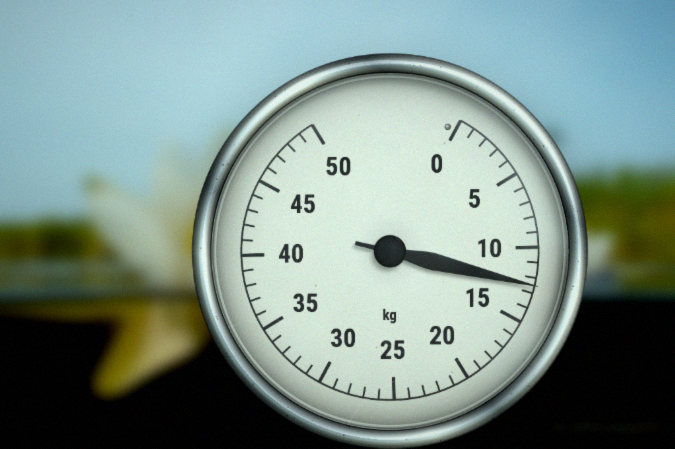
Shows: {"value": 12.5, "unit": "kg"}
